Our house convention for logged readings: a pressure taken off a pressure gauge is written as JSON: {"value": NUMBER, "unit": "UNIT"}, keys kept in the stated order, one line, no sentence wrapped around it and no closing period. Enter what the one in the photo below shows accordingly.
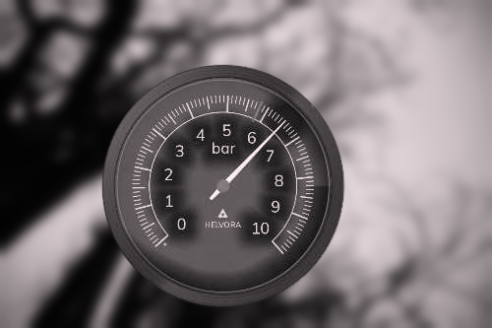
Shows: {"value": 6.5, "unit": "bar"}
